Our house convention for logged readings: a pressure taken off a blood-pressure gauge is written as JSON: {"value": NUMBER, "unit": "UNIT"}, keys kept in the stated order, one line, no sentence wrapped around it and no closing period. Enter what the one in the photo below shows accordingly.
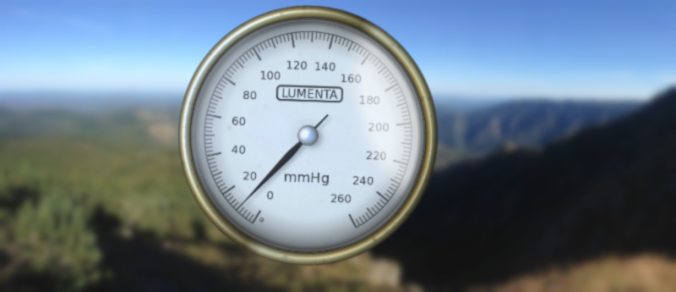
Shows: {"value": 10, "unit": "mmHg"}
